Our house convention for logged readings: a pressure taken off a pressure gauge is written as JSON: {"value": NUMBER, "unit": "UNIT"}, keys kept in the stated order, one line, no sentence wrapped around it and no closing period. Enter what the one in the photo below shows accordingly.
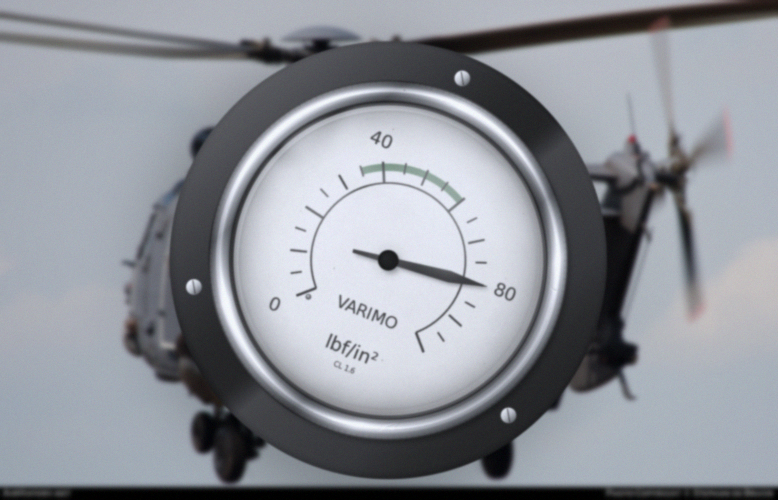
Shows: {"value": 80, "unit": "psi"}
